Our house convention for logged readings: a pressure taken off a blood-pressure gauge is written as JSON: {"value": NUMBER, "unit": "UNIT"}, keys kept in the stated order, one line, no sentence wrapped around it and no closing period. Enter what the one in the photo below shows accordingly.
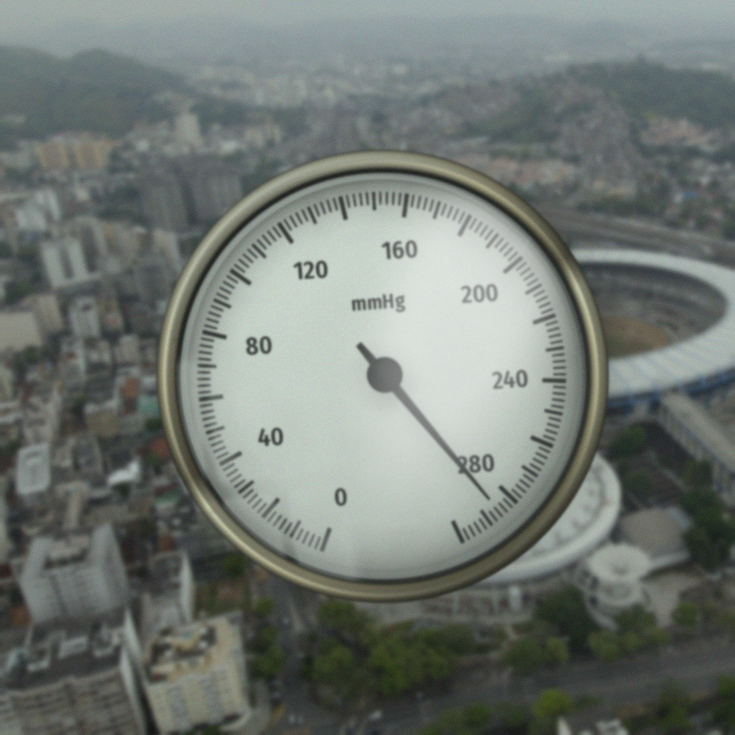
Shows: {"value": 286, "unit": "mmHg"}
